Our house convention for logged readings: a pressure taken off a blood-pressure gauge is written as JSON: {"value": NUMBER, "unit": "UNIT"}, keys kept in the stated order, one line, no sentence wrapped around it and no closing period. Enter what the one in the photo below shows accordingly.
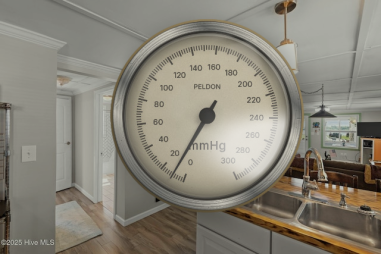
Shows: {"value": 10, "unit": "mmHg"}
